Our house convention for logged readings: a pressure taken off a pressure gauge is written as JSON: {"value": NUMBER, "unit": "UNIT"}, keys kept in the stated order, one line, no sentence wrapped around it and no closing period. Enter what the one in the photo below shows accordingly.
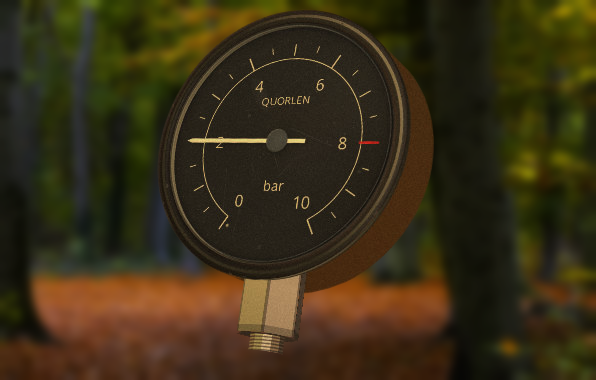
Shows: {"value": 2, "unit": "bar"}
